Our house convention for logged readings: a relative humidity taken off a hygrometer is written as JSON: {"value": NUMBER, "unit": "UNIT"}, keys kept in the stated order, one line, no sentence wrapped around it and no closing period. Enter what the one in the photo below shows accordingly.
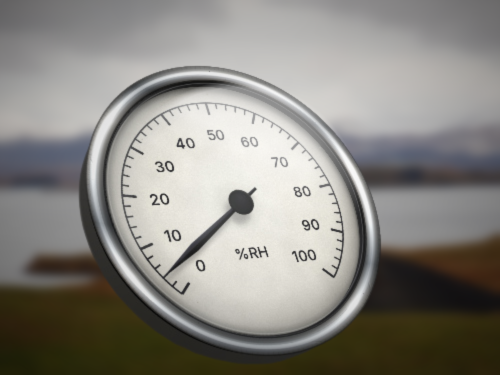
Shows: {"value": 4, "unit": "%"}
